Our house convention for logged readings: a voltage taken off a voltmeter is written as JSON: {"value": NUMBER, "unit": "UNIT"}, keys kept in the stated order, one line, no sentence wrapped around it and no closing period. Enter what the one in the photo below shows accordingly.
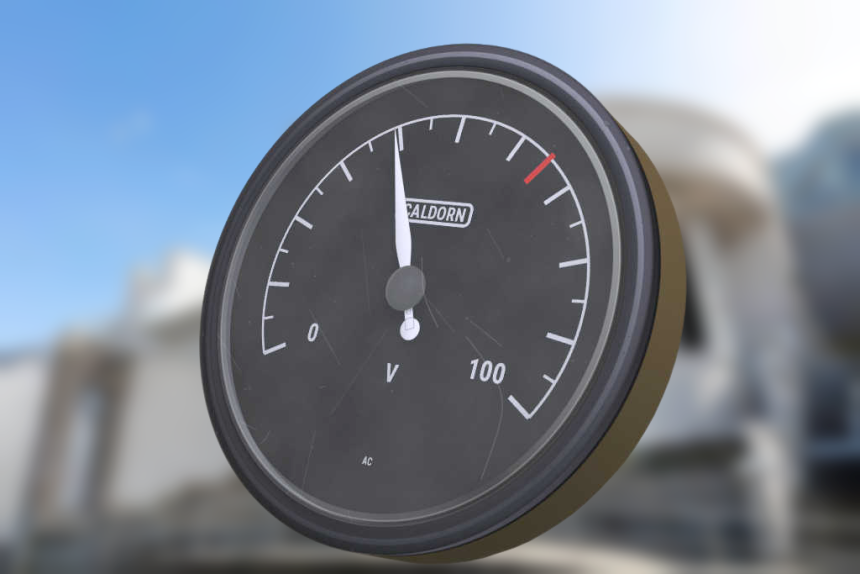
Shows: {"value": 40, "unit": "V"}
